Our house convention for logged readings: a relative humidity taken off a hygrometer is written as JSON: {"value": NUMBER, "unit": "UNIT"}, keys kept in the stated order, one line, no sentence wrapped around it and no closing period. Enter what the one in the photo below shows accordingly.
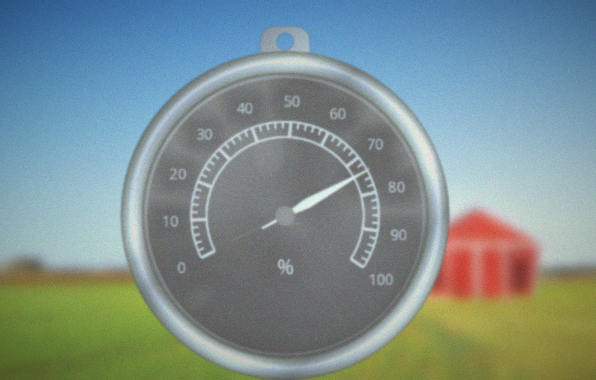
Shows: {"value": 74, "unit": "%"}
